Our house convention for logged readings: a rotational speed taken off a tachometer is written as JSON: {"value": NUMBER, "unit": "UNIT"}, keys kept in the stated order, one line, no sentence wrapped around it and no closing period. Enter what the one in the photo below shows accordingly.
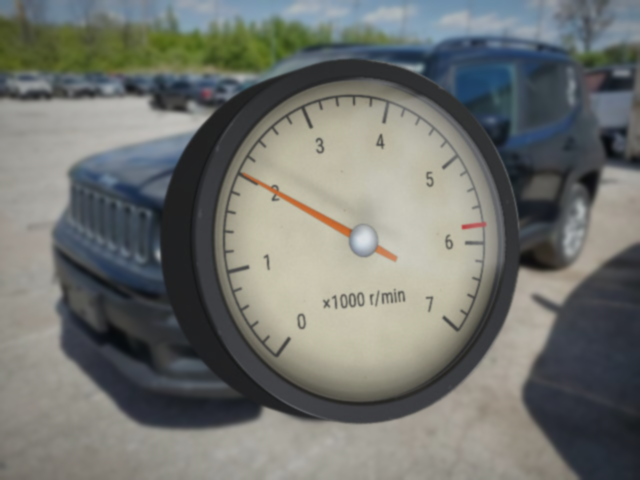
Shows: {"value": 2000, "unit": "rpm"}
